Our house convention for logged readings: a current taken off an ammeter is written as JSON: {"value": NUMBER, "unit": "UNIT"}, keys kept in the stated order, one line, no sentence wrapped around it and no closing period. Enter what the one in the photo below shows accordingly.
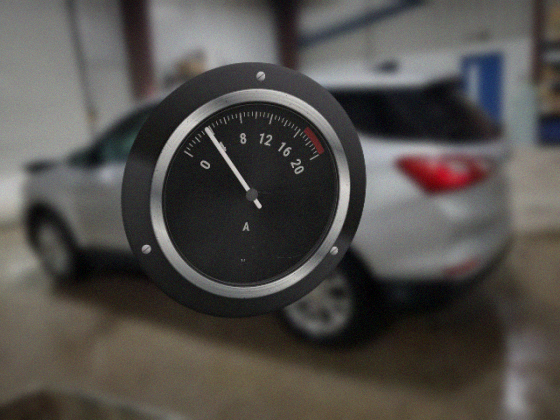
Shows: {"value": 3.5, "unit": "A"}
